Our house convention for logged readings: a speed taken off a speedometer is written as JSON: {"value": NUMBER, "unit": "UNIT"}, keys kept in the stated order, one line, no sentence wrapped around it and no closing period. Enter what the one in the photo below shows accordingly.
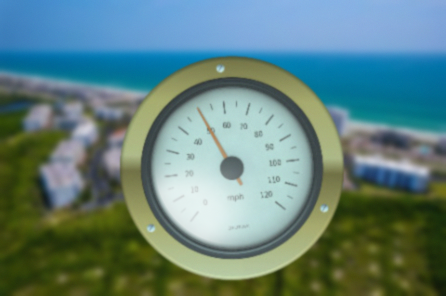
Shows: {"value": 50, "unit": "mph"}
